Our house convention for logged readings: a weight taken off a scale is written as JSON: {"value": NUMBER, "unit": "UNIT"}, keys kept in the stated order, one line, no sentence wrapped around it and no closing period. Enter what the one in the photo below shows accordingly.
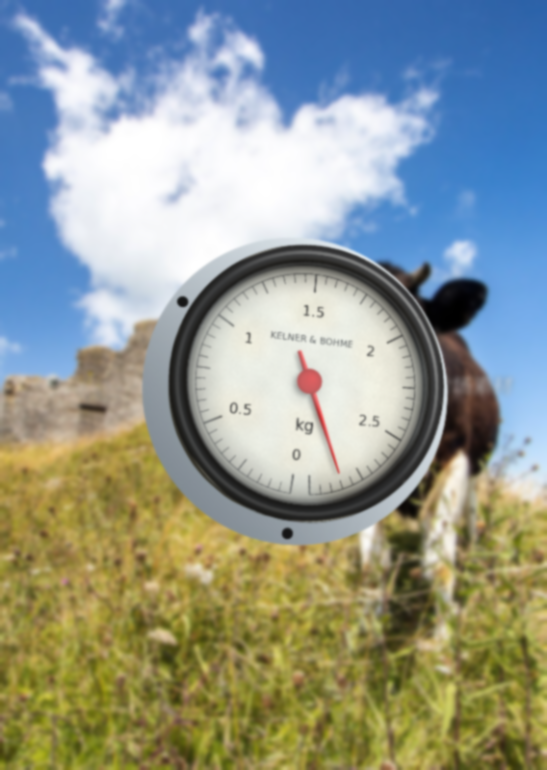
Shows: {"value": 2.85, "unit": "kg"}
